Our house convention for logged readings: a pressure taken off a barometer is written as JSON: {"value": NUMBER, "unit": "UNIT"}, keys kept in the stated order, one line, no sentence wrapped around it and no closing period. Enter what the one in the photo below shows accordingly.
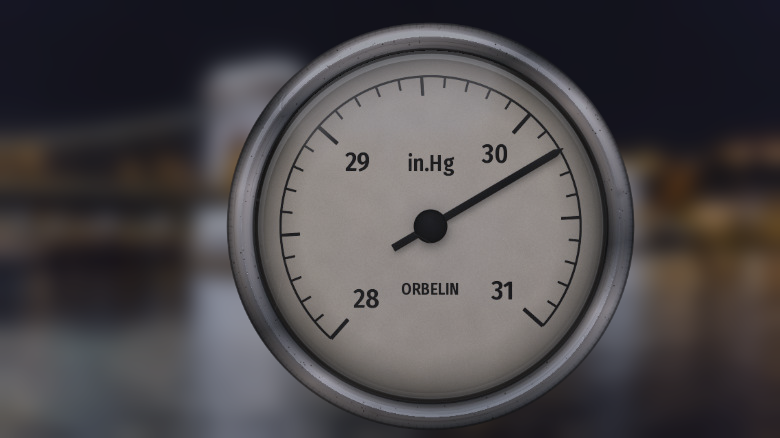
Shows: {"value": 30.2, "unit": "inHg"}
